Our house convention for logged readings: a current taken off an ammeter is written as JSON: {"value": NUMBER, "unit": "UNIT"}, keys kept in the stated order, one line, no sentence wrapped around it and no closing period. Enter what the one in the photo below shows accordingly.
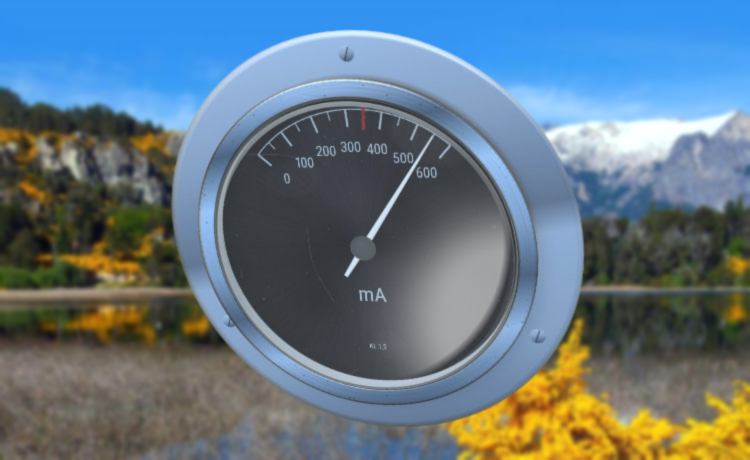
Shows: {"value": 550, "unit": "mA"}
